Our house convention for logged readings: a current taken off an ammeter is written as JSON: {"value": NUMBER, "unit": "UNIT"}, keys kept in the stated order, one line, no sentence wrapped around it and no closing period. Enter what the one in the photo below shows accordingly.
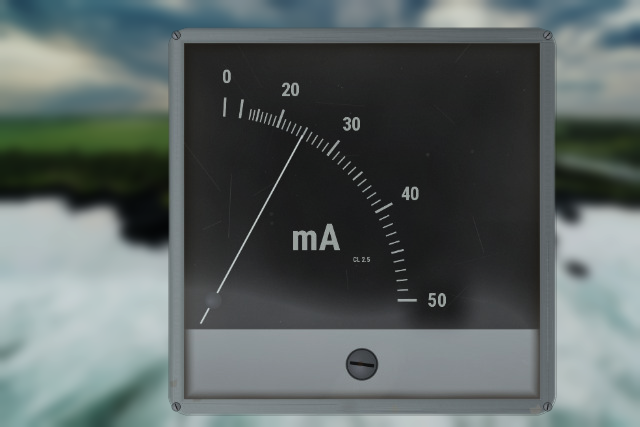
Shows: {"value": 25, "unit": "mA"}
